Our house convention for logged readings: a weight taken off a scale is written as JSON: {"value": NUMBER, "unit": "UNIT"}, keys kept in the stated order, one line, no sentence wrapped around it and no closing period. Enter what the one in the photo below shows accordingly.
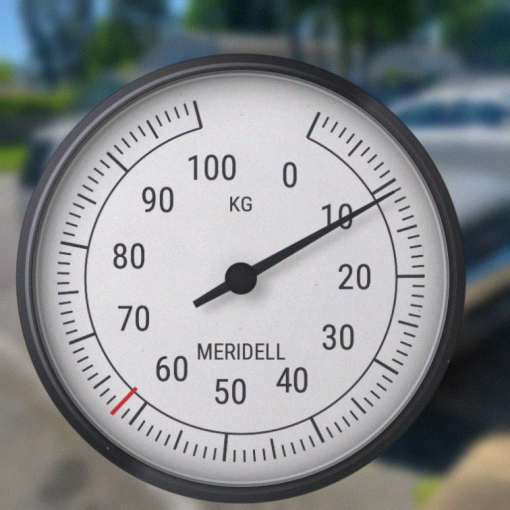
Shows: {"value": 11, "unit": "kg"}
